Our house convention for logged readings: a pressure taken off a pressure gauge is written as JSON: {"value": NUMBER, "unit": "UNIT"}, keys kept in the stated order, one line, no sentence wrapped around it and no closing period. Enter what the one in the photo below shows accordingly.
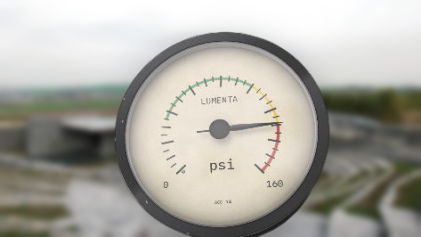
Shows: {"value": 130, "unit": "psi"}
